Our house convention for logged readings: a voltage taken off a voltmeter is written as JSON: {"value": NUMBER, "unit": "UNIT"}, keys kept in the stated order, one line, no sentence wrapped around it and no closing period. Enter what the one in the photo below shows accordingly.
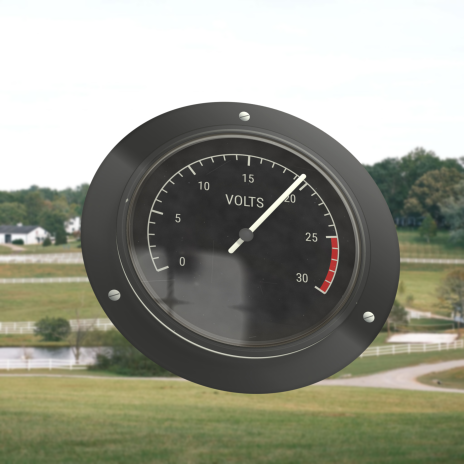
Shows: {"value": 19.5, "unit": "V"}
